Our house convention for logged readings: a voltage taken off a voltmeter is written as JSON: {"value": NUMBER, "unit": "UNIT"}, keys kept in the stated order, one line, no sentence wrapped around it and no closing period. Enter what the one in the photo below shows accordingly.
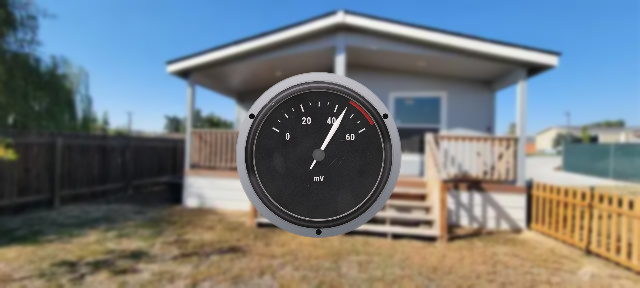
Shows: {"value": 45, "unit": "mV"}
